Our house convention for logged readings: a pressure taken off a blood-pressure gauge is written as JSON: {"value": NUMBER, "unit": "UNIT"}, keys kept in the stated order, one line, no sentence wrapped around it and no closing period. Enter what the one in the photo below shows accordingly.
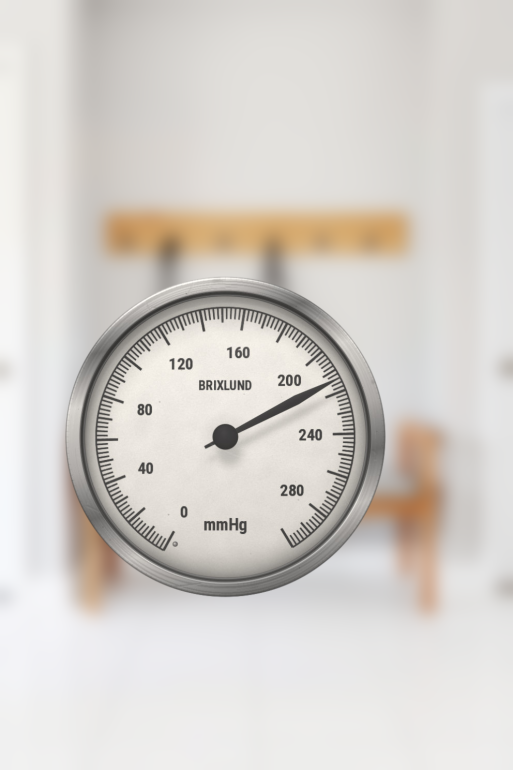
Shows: {"value": 214, "unit": "mmHg"}
